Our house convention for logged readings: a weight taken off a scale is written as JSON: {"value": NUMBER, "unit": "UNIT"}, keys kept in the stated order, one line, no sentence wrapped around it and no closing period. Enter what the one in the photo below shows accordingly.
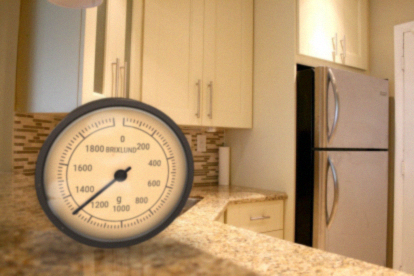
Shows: {"value": 1300, "unit": "g"}
